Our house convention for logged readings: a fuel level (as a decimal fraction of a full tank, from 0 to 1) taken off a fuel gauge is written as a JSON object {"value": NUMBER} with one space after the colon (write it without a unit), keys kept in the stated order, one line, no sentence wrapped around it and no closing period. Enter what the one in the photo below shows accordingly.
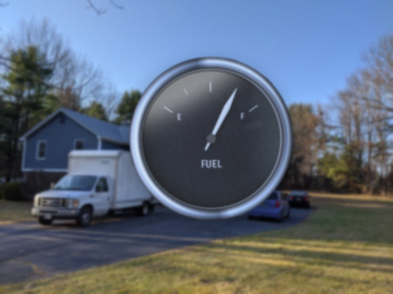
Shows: {"value": 0.75}
